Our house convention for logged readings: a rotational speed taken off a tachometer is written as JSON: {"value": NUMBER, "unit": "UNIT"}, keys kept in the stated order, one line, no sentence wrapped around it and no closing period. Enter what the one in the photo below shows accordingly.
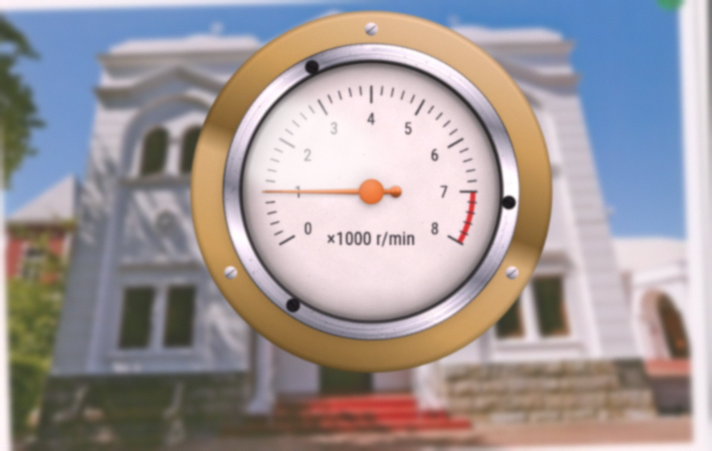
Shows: {"value": 1000, "unit": "rpm"}
